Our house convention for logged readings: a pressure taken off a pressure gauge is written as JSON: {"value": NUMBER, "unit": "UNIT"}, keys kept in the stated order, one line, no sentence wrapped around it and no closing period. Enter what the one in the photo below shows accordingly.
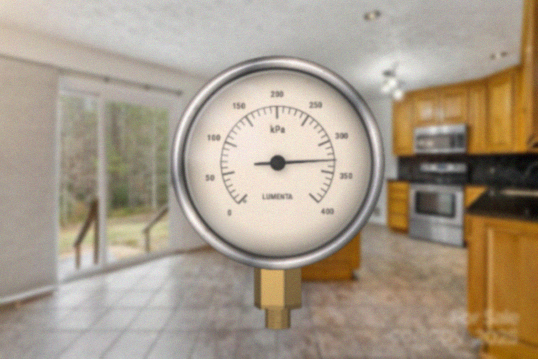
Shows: {"value": 330, "unit": "kPa"}
